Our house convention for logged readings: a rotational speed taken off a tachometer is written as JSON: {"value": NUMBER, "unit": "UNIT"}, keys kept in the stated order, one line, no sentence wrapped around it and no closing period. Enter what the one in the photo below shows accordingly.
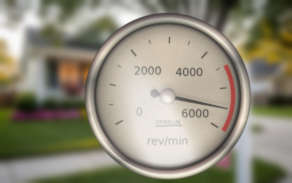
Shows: {"value": 5500, "unit": "rpm"}
